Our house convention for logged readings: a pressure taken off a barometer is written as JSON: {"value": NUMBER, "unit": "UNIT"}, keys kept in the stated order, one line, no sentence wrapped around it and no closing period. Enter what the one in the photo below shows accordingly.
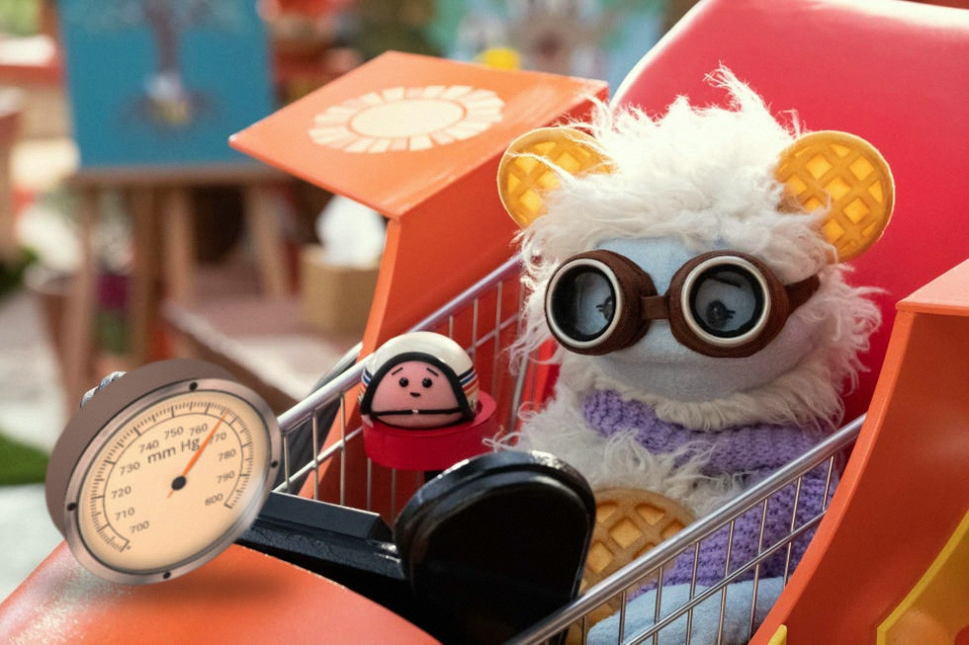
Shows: {"value": 765, "unit": "mmHg"}
